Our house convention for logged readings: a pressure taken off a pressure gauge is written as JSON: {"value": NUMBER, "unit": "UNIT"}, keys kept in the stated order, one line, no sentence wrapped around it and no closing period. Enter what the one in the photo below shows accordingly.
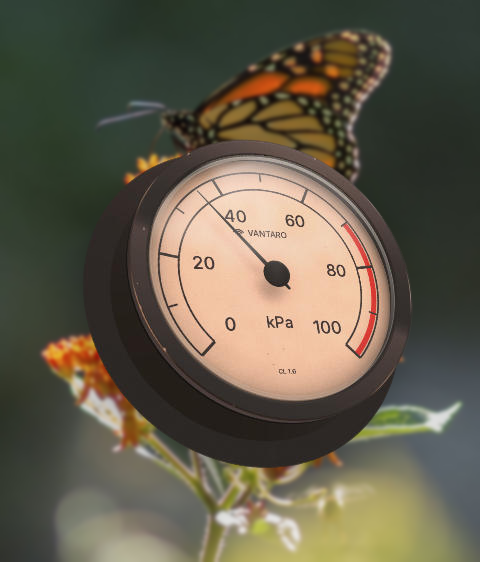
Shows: {"value": 35, "unit": "kPa"}
